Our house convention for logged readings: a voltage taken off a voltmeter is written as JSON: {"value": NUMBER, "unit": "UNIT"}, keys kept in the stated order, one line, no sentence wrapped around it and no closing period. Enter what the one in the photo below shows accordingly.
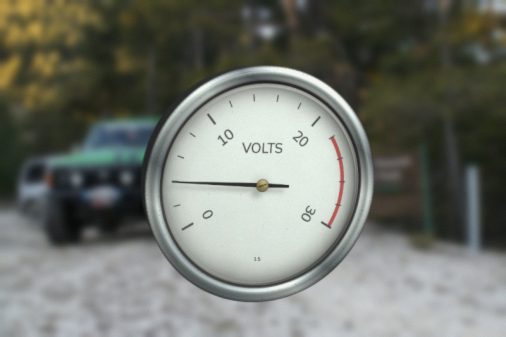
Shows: {"value": 4, "unit": "V"}
